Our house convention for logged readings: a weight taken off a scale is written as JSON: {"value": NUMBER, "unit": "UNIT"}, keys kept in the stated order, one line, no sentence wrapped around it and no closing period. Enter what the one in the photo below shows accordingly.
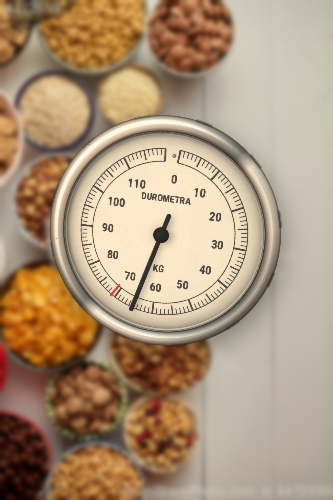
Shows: {"value": 65, "unit": "kg"}
